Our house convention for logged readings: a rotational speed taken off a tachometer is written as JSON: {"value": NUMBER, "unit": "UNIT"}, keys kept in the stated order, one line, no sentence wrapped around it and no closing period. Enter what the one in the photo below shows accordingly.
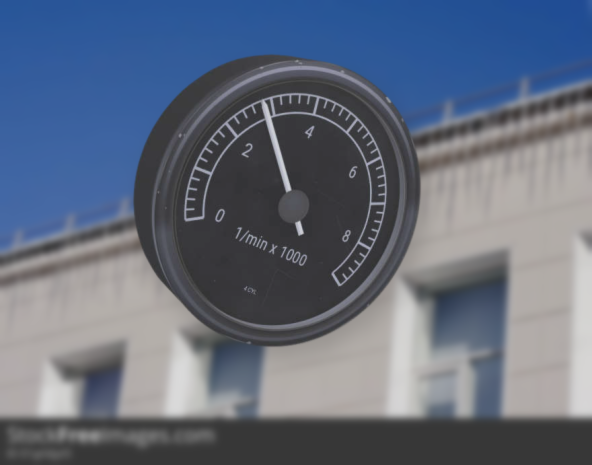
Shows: {"value": 2800, "unit": "rpm"}
